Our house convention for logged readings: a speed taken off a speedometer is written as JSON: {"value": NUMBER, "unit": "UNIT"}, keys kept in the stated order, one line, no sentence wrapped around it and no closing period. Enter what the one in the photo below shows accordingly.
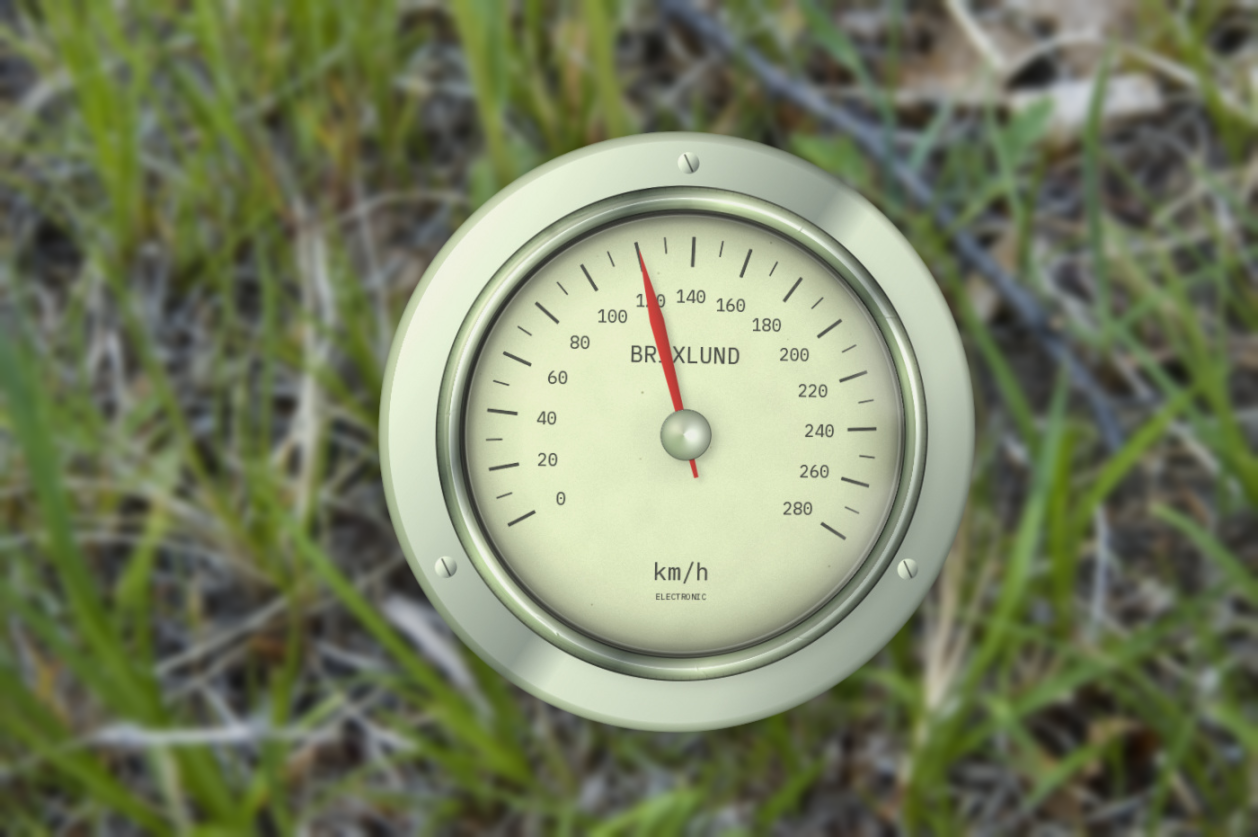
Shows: {"value": 120, "unit": "km/h"}
